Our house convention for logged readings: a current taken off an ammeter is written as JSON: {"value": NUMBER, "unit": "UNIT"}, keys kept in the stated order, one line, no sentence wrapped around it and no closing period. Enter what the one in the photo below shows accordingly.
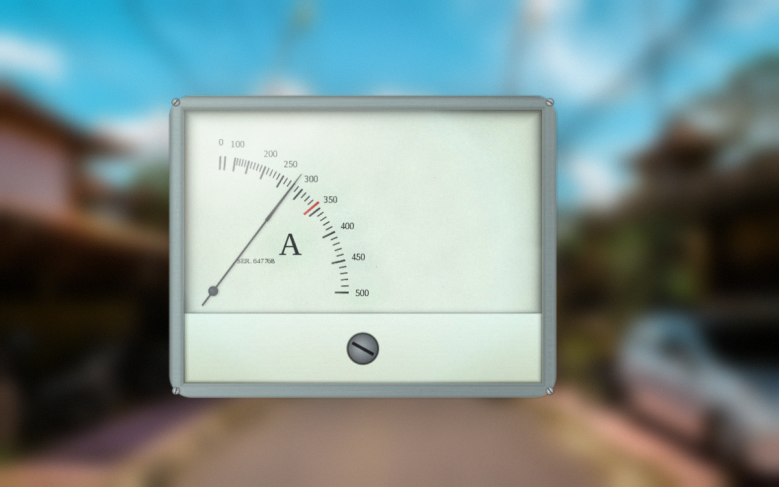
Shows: {"value": 280, "unit": "A"}
